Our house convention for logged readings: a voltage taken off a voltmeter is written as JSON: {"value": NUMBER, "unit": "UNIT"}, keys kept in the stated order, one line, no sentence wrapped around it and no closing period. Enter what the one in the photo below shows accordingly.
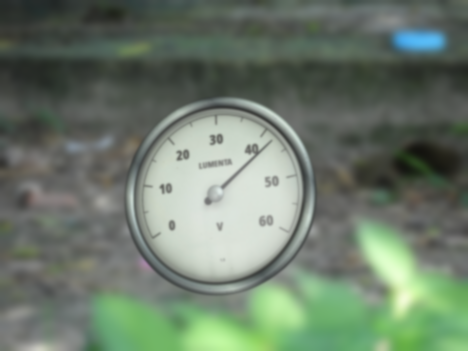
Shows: {"value": 42.5, "unit": "V"}
